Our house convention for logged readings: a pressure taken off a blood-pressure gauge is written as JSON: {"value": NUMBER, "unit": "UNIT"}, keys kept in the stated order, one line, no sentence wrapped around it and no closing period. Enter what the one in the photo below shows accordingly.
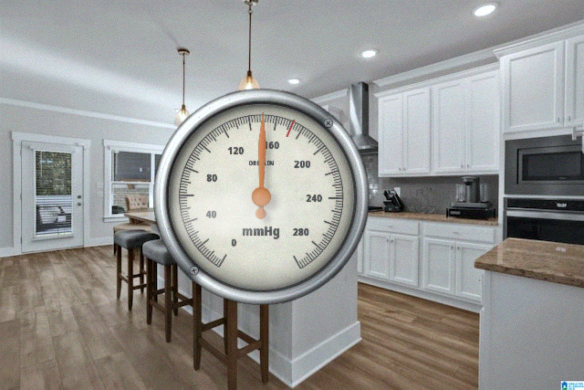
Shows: {"value": 150, "unit": "mmHg"}
